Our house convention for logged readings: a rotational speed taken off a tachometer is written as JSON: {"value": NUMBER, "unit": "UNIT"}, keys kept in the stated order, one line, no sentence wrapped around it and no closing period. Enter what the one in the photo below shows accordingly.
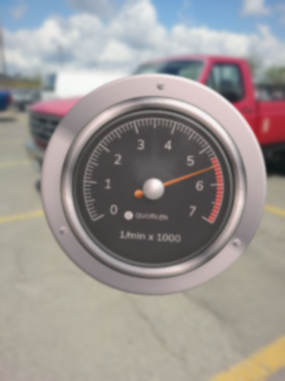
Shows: {"value": 5500, "unit": "rpm"}
